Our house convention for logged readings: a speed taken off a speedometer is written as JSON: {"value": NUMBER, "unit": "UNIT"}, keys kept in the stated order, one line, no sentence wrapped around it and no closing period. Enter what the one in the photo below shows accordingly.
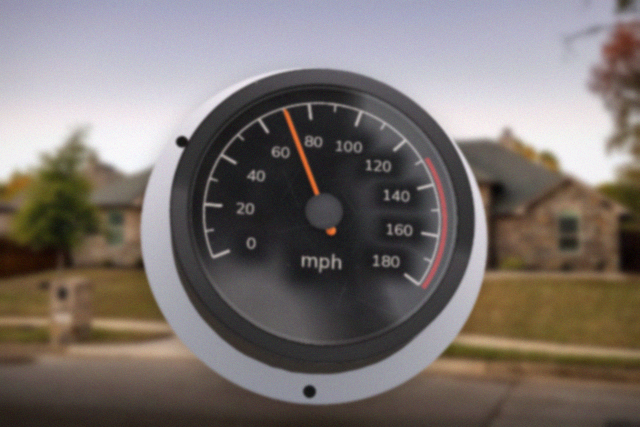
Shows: {"value": 70, "unit": "mph"}
